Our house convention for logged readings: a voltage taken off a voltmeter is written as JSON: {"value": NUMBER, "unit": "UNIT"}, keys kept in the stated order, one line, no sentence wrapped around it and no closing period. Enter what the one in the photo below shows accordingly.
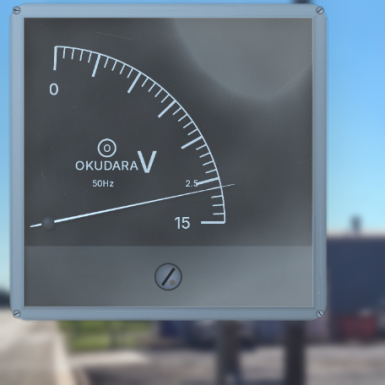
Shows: {"value": 13, "unit": "V"}
